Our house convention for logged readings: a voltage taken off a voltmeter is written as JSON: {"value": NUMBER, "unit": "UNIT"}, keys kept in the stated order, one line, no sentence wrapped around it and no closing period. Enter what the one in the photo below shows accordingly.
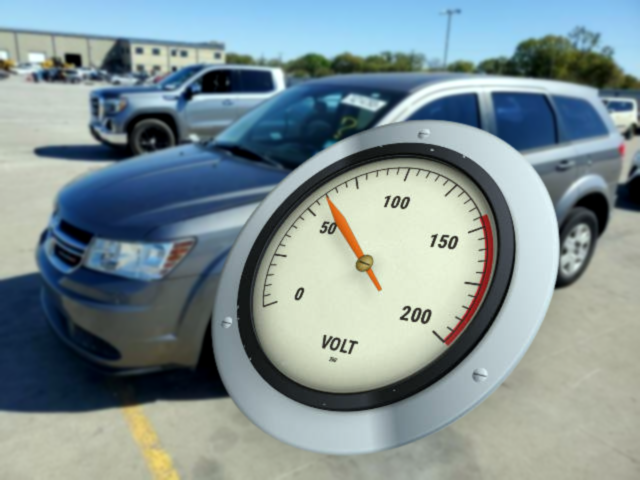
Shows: {"value": 60, "unit": "V"}
